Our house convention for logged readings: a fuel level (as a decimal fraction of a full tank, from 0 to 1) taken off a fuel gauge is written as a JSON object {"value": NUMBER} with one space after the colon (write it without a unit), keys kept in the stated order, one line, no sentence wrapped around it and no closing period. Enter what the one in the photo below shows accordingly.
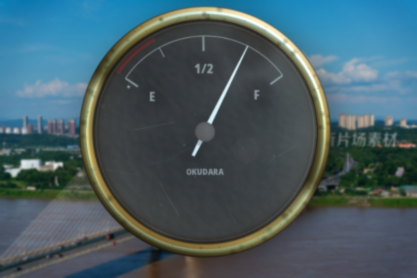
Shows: {"value": 0.75}
